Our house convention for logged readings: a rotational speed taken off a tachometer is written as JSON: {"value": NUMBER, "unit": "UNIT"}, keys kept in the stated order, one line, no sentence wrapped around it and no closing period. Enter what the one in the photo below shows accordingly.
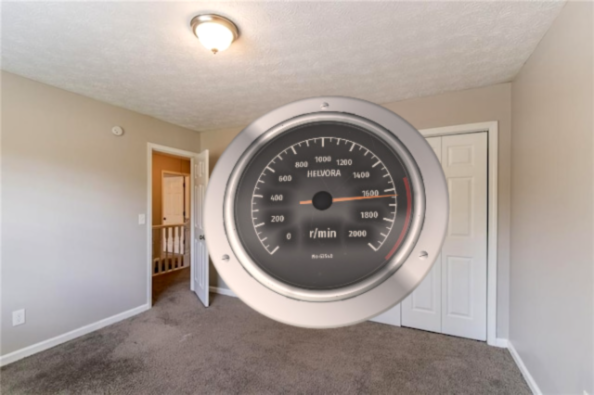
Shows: {"value": 1650, "unit": "rpm"}
